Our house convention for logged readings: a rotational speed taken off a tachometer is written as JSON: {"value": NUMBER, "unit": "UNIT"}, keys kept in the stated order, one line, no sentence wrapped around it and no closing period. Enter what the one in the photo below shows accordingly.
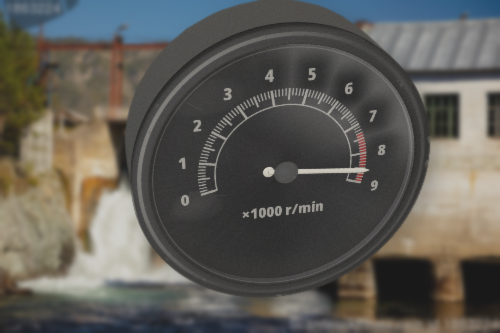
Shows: {"value": 8500, "unit": "rpm"}
